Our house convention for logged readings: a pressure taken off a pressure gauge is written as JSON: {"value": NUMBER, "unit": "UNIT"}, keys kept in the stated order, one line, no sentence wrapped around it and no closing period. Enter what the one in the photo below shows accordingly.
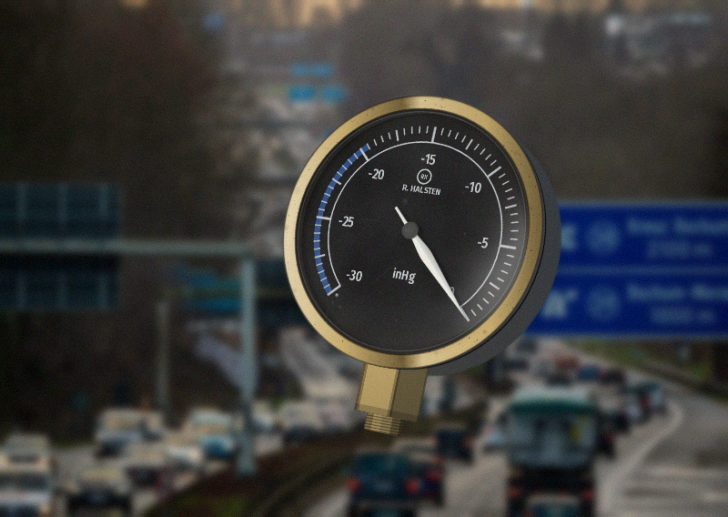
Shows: {"value": 0, "unit": "inHg"}
